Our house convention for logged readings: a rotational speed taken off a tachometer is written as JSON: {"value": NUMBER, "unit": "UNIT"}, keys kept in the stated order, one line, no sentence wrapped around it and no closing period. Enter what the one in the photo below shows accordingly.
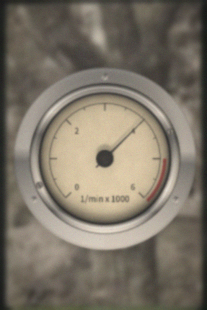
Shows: {"value": 4000, "unit": "rpm"}
